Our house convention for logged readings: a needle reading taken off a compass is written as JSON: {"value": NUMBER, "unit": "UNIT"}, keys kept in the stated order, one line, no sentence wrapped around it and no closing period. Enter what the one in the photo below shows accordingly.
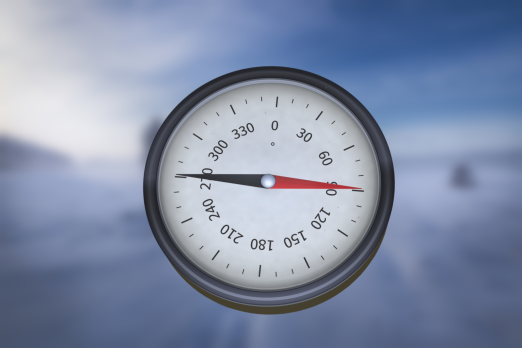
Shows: {"value": 90, "unit": "°"}
